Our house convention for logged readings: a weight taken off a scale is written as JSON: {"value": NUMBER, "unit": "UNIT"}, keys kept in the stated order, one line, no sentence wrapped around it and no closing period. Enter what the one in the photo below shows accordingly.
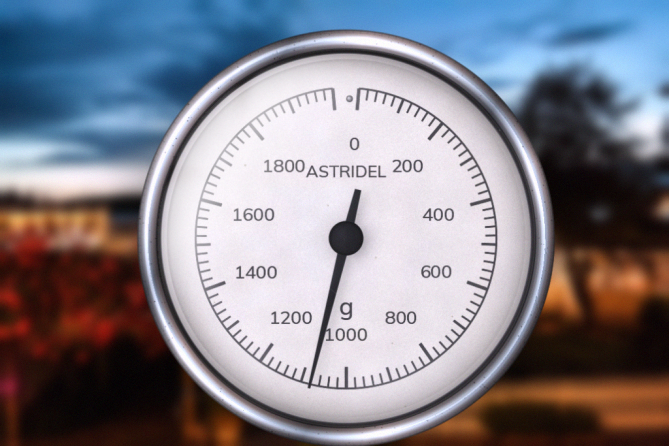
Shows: {"value": 1080, "unit": "g"}
